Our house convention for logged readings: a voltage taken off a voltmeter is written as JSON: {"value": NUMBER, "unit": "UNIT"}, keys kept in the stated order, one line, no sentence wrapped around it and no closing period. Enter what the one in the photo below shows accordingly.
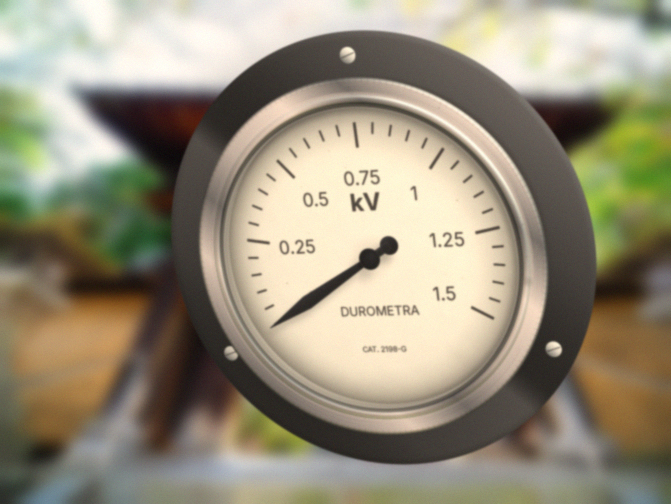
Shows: {"value": 0, "unit": "kV"}
